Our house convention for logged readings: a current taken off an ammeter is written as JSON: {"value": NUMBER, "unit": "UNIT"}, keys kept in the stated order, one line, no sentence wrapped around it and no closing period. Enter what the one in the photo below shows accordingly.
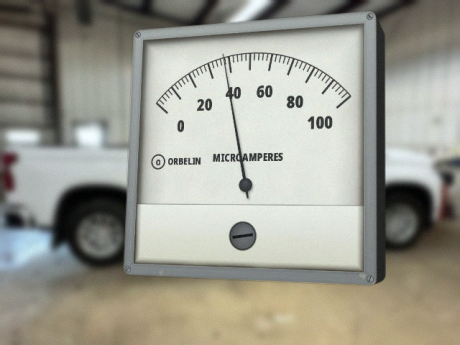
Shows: {"value": 38, "unit": "µA"}
